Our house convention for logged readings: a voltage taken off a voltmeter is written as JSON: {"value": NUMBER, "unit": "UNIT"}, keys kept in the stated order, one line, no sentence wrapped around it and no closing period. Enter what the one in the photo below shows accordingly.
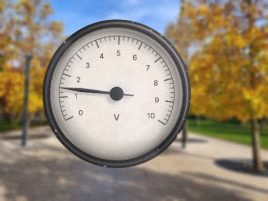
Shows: {"value": 1.4, "unit": "V"}
